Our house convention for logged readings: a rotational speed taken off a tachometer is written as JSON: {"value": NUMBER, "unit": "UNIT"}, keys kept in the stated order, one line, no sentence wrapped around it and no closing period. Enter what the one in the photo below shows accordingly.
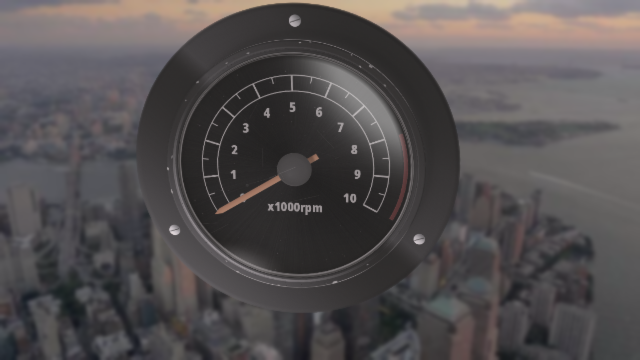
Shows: {"value": 0, "unit": "rpm"}
